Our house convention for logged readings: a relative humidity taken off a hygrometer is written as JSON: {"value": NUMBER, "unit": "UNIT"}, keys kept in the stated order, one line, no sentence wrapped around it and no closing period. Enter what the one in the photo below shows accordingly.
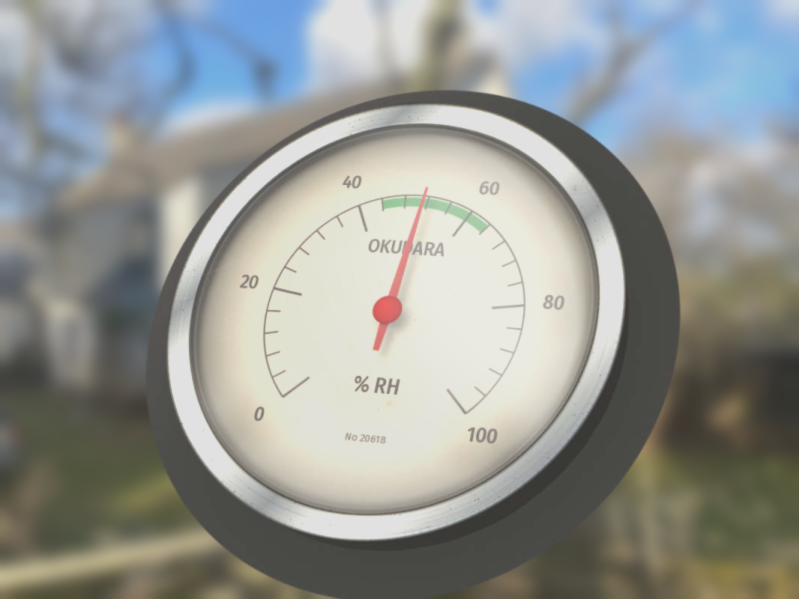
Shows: {"value": 52, "unit": "%"}
